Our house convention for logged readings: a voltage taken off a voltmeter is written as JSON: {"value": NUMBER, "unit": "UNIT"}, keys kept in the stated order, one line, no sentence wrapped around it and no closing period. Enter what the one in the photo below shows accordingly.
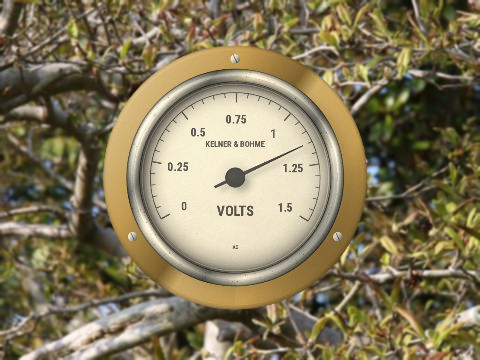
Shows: {"value": 1.15, "unit": "V"}
